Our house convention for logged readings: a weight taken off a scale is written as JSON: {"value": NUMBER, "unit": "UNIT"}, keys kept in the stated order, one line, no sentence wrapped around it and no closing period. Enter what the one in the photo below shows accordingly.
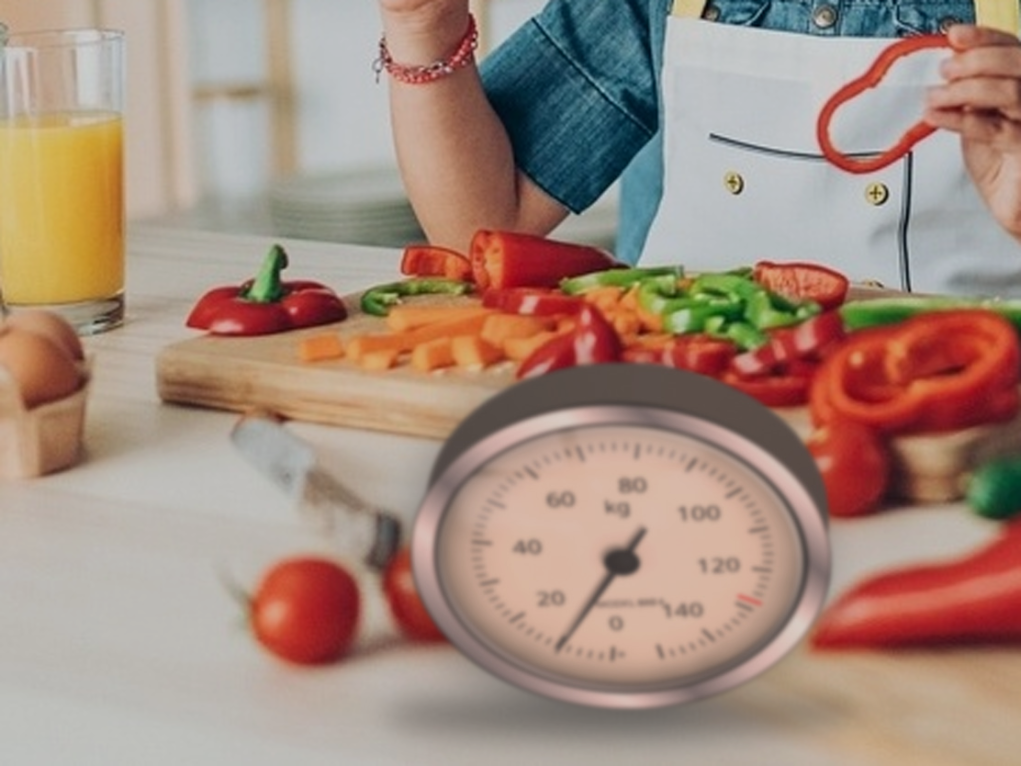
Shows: {"value": 10, "unit": "kg"}
